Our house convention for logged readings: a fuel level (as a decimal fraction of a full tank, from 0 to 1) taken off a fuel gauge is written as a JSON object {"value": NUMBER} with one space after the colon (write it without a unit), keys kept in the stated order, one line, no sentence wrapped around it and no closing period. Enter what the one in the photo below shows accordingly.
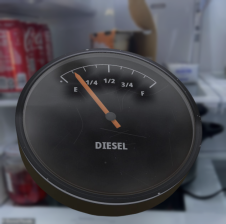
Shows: {"value": 0.125}
